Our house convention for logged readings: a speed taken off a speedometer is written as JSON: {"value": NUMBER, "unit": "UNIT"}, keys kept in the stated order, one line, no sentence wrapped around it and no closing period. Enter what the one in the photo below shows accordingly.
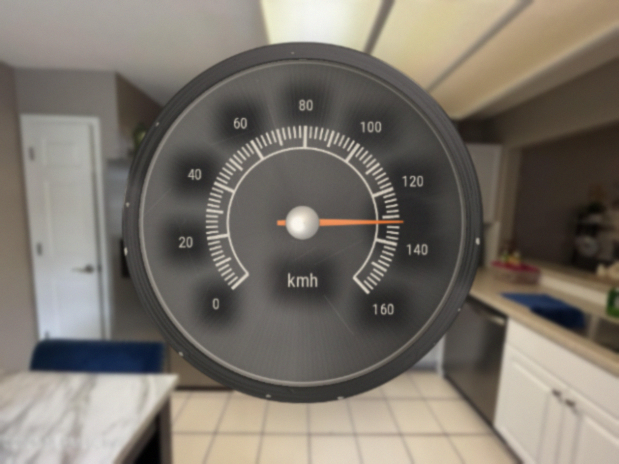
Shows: {"value": 132, "unit": "km/h"}
